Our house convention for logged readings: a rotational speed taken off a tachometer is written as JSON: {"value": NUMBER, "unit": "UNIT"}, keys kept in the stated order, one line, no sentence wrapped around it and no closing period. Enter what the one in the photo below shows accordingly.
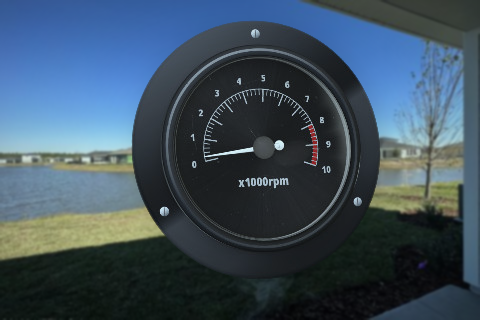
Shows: {"value": 200, "unit": "rpm"}
